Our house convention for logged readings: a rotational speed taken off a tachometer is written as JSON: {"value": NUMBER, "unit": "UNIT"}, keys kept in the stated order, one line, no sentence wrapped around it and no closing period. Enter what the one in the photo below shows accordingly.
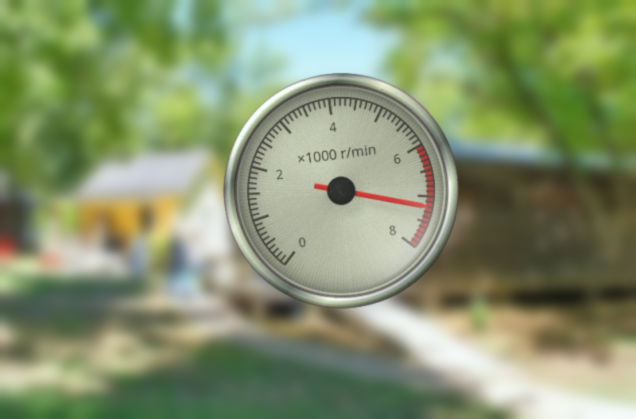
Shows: {"value": 7200, "unit": "rpm"}
